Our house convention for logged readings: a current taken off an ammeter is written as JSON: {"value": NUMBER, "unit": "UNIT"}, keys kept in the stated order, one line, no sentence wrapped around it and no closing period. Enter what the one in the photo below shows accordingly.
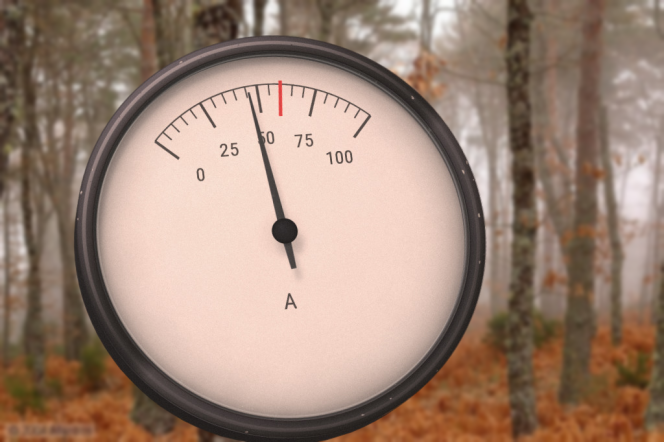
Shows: {"value": 45, "unit": "A"}
